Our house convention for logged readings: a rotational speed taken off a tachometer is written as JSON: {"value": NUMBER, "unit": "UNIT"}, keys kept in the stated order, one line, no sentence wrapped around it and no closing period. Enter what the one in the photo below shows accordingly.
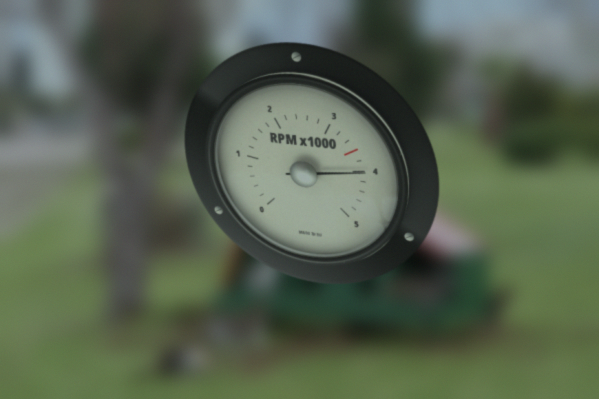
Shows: {"value": 4000, "unit": "rpm"}
